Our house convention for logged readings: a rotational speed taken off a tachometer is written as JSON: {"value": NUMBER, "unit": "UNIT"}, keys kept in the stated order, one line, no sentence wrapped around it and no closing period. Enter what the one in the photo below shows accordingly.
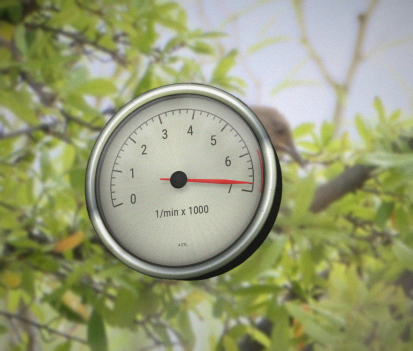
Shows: {"value": 6800, "unit": "rpm"}
